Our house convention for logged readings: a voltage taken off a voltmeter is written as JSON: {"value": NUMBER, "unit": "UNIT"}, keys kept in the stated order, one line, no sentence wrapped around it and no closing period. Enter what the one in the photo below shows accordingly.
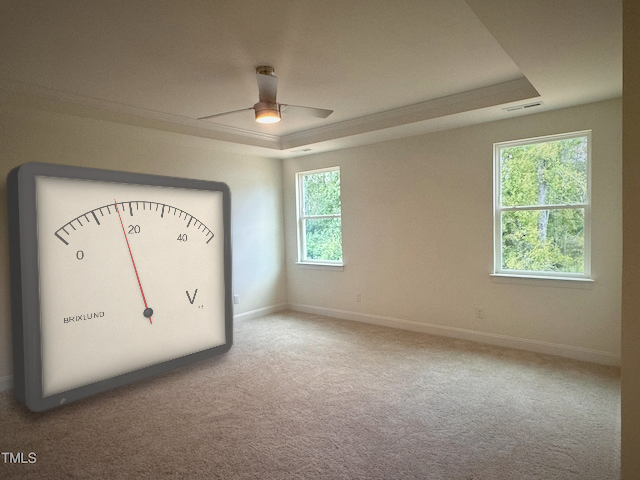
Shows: {"value": 16, "unit": "V"}
